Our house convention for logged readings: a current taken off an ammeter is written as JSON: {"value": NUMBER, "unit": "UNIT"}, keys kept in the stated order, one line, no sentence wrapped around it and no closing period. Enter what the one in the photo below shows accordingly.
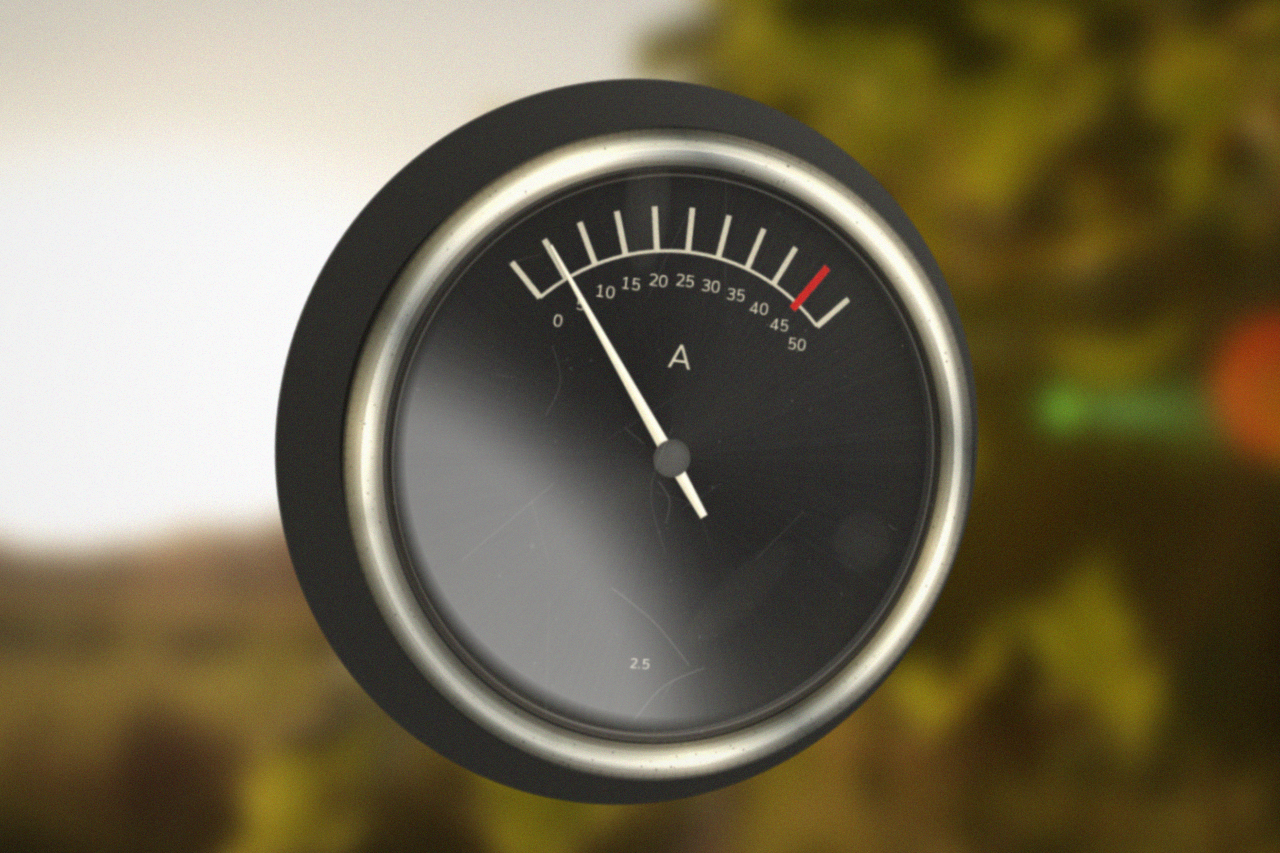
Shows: {"value": 5, "unit": "A"}
